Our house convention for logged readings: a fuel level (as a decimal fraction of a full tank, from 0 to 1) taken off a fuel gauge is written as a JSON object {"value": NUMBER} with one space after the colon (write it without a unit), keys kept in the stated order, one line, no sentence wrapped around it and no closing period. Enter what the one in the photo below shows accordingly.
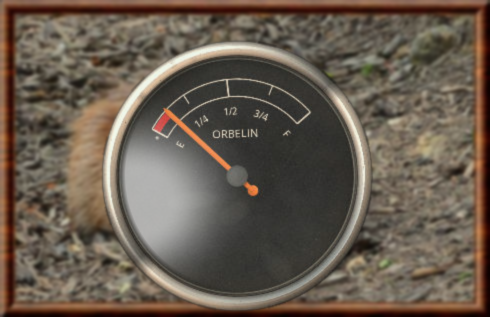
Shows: {"value": 0.125}
